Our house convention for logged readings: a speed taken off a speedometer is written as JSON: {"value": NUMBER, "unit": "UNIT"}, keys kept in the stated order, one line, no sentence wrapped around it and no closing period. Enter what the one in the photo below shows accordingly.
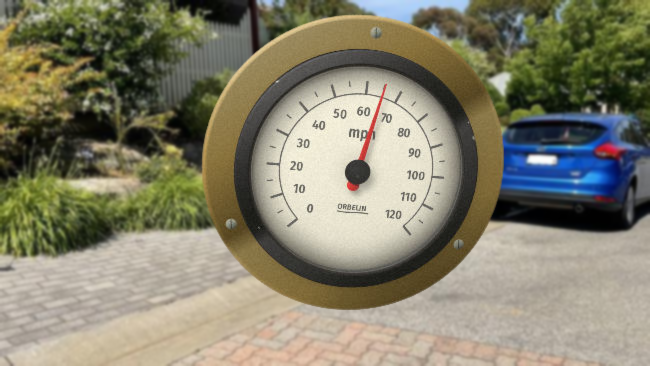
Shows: {"value": 65, "unit": "mph"}
